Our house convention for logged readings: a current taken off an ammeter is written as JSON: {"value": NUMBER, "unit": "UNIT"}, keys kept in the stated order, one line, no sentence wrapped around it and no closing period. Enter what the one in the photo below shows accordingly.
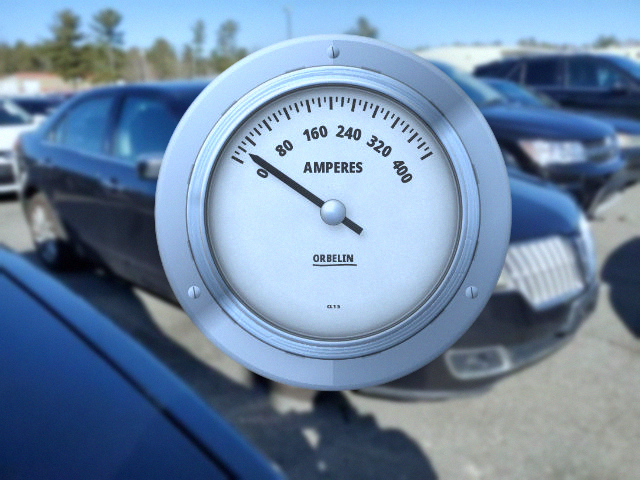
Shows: {"value": 20, "unit": "A"}
